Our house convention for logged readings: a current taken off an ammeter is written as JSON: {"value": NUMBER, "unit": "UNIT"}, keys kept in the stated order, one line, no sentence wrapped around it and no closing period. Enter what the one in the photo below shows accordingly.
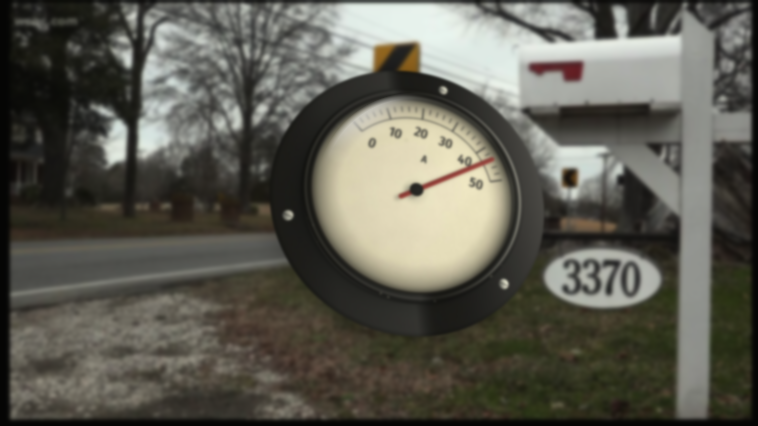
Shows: {"value": 44, "unit": "A"}
